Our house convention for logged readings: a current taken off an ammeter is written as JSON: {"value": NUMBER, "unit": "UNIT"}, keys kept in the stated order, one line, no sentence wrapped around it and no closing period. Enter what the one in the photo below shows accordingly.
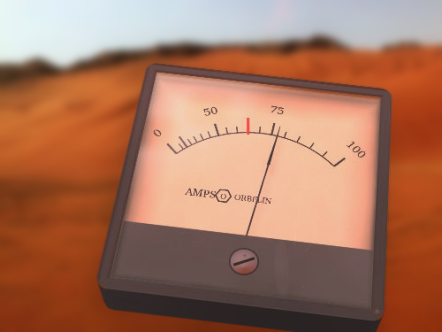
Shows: {"value": 77.5, "unit": "A"}
